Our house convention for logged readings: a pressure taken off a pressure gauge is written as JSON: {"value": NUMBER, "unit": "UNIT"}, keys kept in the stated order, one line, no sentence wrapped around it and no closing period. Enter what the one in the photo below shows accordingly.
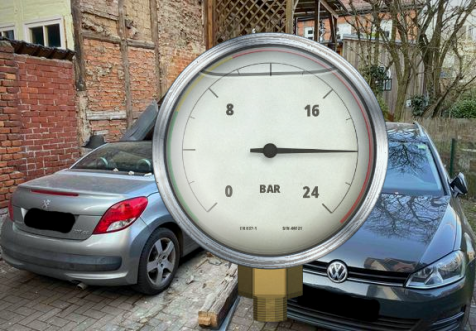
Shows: {"value": 20, "unit": "bar"}
